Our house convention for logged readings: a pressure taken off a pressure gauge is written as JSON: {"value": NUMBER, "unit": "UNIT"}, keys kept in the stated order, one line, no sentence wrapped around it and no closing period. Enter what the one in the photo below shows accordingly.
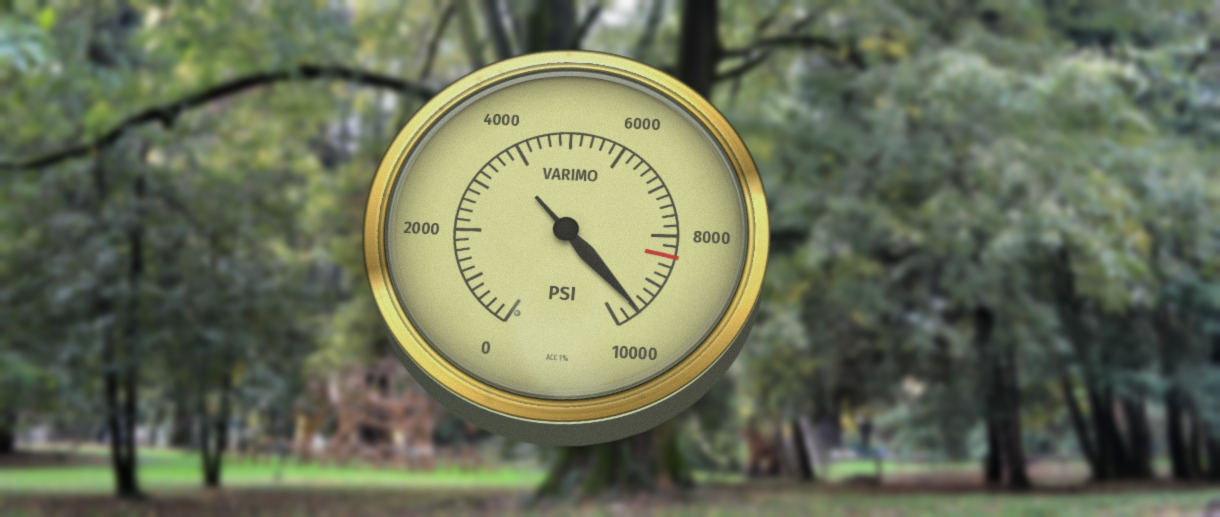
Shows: {"value": 9600, "unit": "psi"}
